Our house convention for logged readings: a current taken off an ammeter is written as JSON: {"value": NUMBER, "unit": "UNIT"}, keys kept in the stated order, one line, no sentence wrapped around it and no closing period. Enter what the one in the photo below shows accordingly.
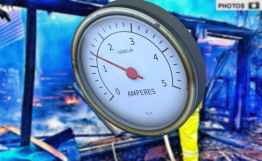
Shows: {"value": 1.4, "unit": "A"}
